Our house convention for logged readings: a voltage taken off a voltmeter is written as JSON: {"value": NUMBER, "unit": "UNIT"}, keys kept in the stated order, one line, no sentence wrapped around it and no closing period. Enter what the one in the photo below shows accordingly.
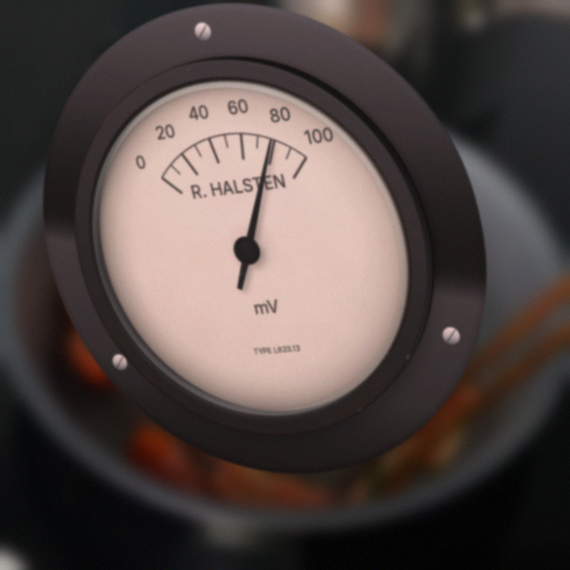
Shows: {"value": 80, "unit": "mV"}
